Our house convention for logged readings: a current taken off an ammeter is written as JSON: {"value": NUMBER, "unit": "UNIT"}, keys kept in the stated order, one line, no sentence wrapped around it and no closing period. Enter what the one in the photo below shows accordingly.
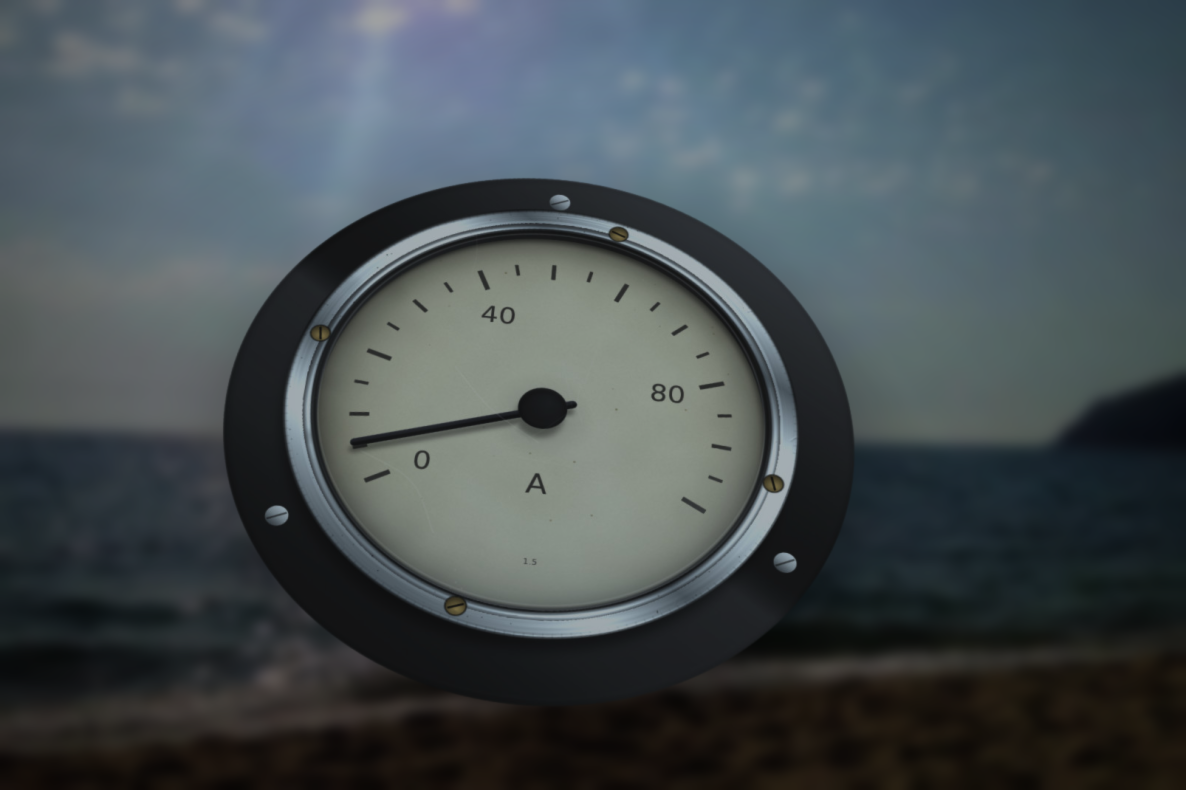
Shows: {"value": 5, "unit": "A"}
